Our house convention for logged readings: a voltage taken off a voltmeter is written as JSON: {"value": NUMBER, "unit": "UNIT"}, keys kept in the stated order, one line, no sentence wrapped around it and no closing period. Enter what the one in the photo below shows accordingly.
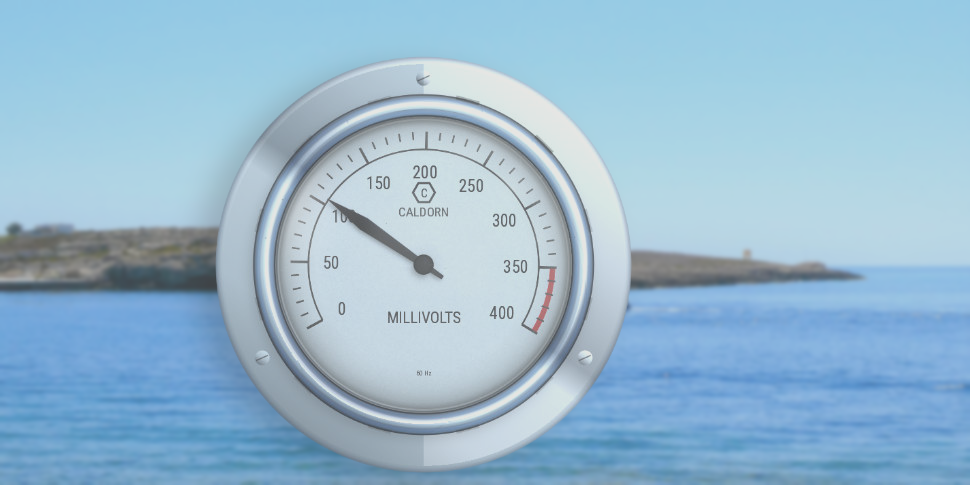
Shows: {"value": 105, "unit": "mV"}
